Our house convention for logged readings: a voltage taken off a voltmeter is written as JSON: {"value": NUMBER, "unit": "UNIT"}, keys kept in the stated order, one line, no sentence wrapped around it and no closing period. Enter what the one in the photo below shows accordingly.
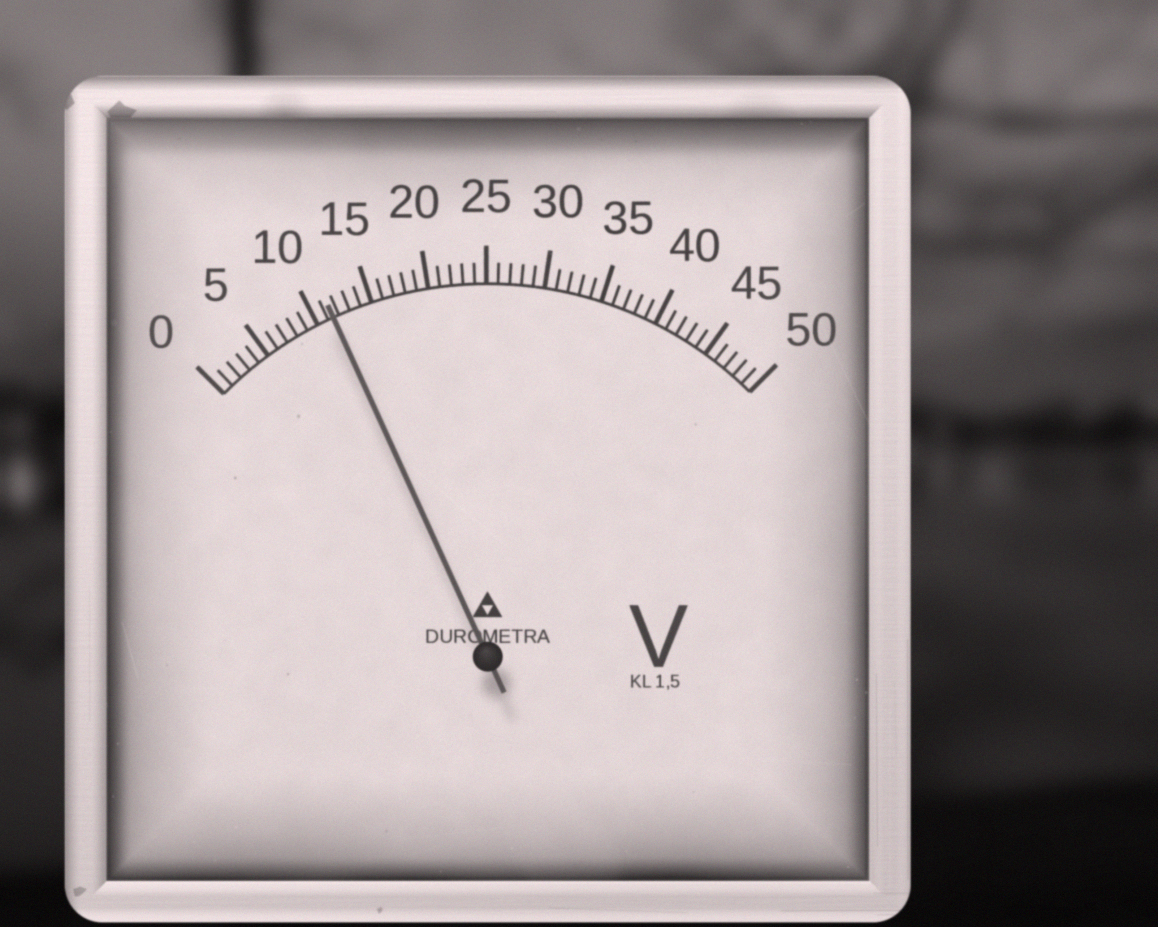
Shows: {"value": 11.5, "unit": "V"}
